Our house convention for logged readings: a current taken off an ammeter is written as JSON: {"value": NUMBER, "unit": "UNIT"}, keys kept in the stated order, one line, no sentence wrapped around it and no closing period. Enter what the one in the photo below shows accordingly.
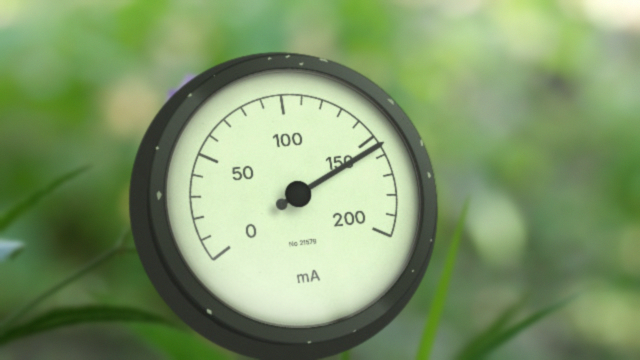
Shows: {"value": 155, "unit": "mA"}
